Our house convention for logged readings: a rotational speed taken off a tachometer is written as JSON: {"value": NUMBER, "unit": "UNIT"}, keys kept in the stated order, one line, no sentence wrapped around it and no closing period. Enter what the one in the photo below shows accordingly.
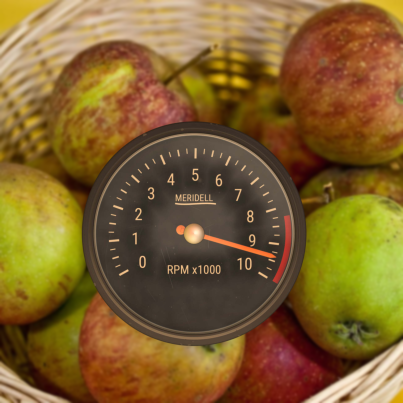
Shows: {"value": 9375, "unit": "rpm"}
